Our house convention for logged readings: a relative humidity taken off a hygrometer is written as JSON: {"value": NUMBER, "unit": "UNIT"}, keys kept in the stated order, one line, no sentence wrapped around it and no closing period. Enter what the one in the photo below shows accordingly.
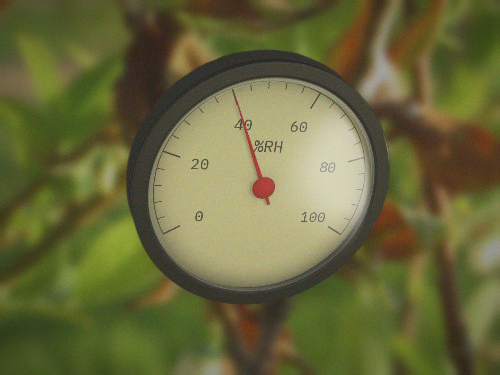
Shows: {"value": 40, "unit": "%"}
